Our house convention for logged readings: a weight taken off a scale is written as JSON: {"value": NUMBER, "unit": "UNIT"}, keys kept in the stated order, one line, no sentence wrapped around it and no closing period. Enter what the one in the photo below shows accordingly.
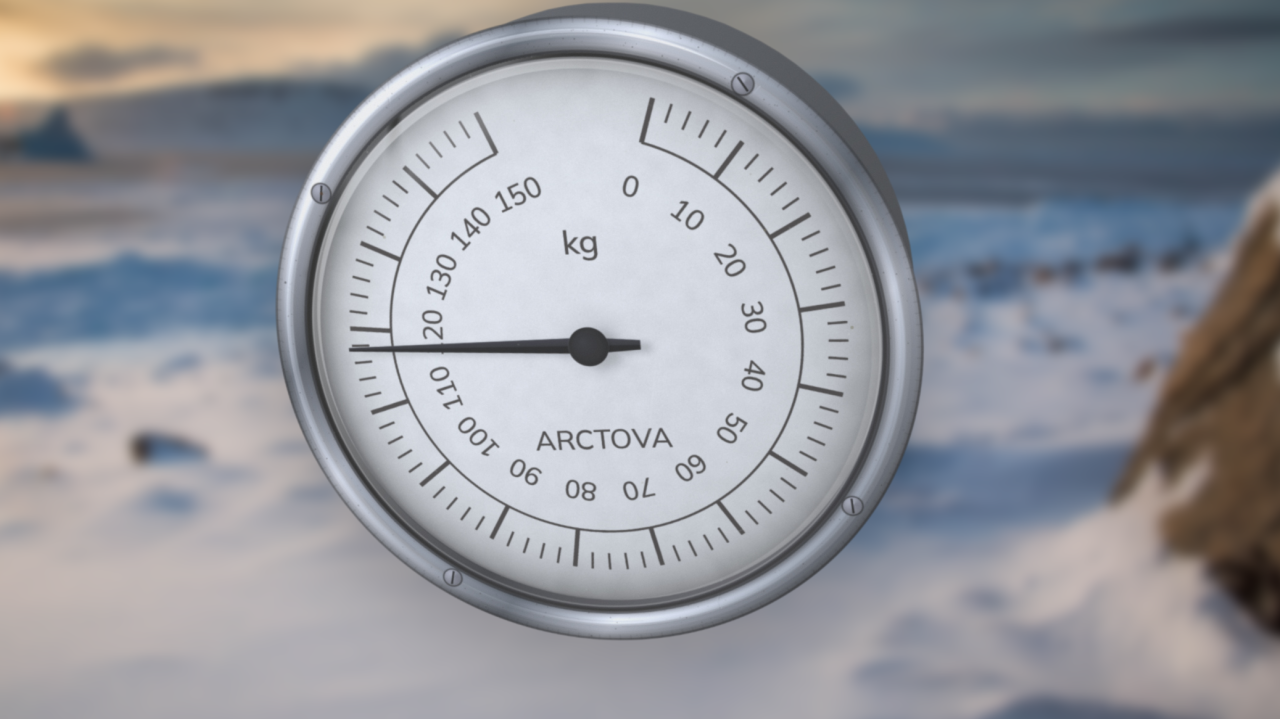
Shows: {"value": 118, "unit": "kg"}
